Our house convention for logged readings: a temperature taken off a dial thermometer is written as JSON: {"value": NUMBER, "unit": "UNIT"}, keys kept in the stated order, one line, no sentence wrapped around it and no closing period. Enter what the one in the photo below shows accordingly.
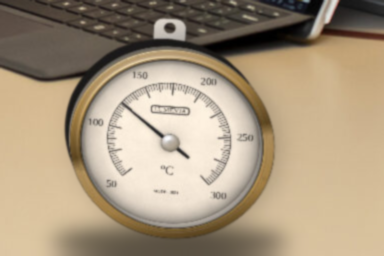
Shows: {"value": 125, "unit": "°C"}
